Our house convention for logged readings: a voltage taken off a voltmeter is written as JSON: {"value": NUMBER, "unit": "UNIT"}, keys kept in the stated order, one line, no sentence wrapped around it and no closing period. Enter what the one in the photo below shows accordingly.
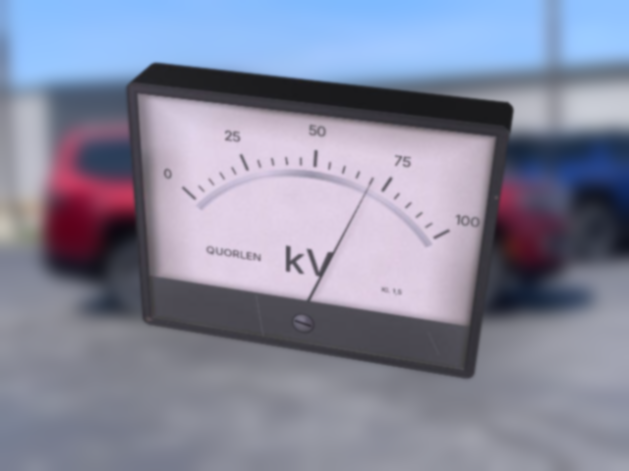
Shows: {"value": 70, "unit": "kV"}
